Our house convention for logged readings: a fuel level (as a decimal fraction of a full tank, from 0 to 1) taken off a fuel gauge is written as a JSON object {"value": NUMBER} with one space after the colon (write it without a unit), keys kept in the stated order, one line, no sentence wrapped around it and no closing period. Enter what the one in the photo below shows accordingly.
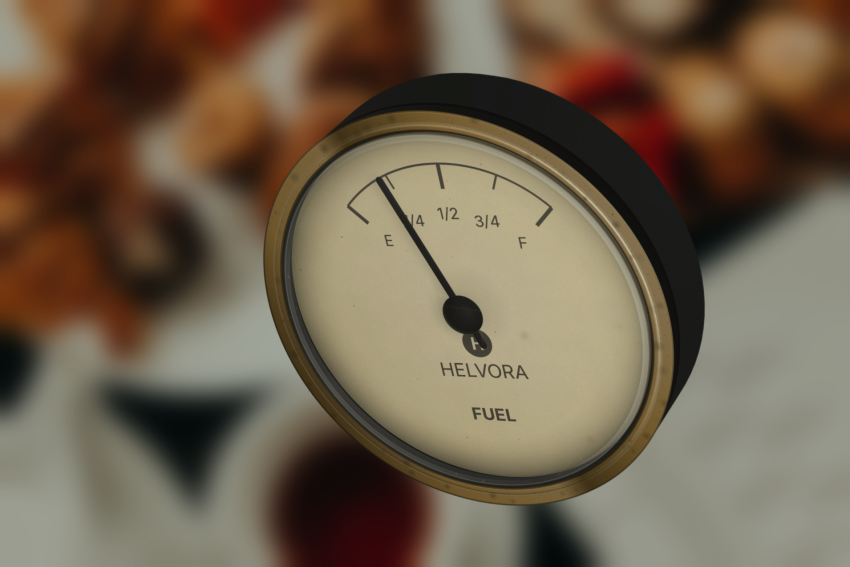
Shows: {"value": 0.25}
